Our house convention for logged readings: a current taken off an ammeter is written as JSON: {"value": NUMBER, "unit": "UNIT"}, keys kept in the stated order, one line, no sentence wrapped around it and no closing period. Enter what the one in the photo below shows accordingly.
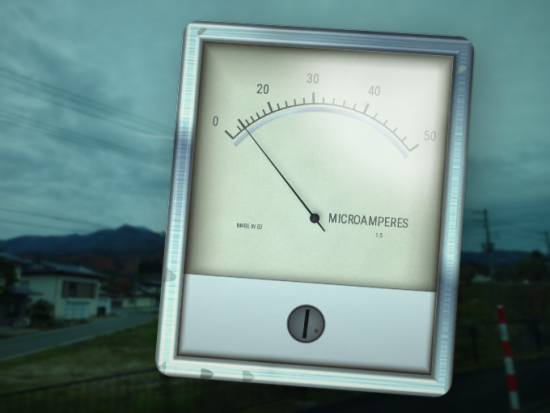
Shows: {"value": 10, "unit": "µA"}
